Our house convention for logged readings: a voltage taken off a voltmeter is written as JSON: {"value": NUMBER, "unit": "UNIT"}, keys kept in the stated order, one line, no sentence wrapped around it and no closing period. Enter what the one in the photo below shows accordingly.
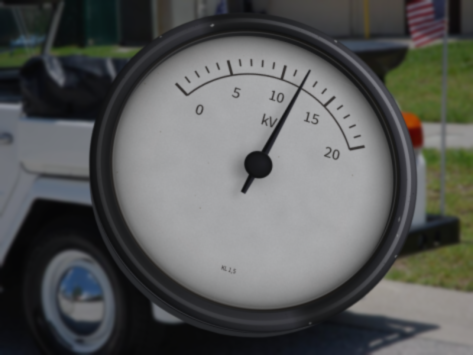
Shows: {"value": 12, "unit": "kV"}
